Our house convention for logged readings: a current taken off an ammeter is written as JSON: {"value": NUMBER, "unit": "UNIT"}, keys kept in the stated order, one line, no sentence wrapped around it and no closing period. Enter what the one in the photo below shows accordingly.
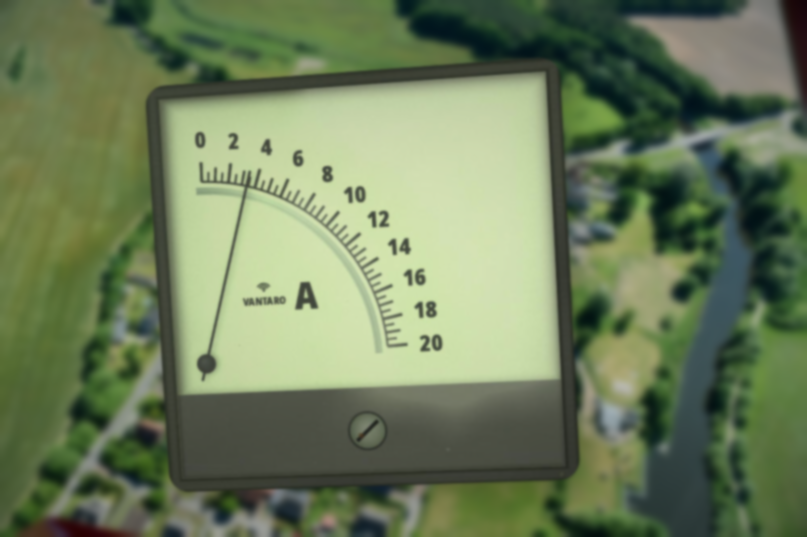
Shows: {"value": 3.5, "unit": "A"}
